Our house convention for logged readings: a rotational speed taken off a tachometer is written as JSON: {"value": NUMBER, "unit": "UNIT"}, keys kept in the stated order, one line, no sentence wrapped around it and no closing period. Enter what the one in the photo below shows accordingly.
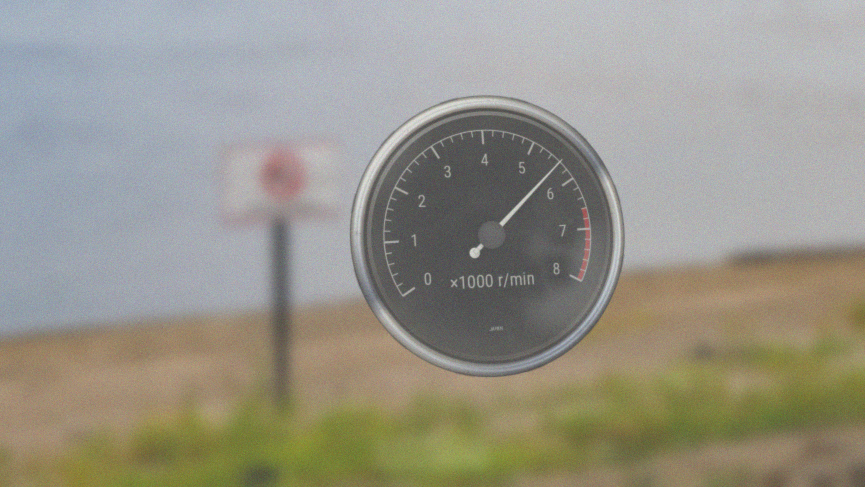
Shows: {"value": 5600, "unit": "rpm"}
